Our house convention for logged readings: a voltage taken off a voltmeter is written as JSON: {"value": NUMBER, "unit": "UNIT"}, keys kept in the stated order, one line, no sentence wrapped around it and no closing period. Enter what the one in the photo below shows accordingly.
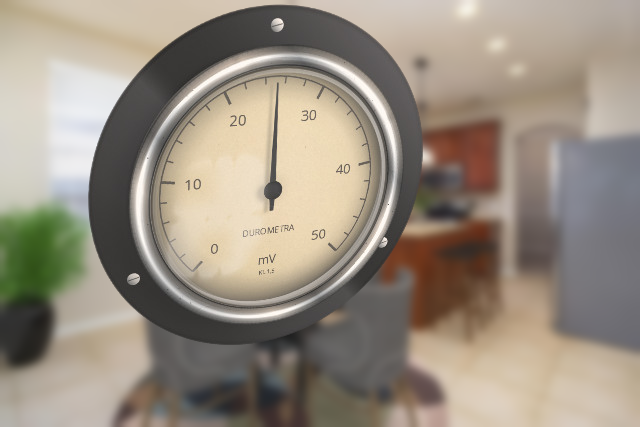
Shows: {"value": 25, "unit": "mV"}
